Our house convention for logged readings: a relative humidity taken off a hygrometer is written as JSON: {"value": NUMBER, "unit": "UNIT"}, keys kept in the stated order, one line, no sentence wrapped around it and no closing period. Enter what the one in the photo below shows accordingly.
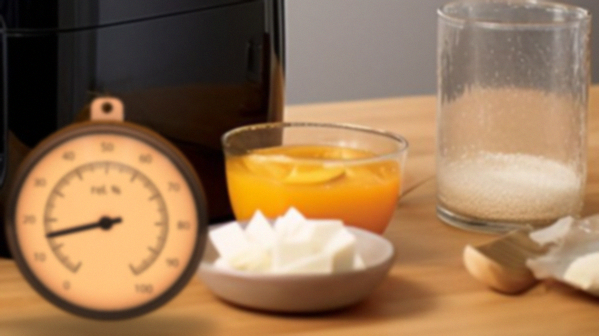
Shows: {"value": 15, "unit": "%"}
